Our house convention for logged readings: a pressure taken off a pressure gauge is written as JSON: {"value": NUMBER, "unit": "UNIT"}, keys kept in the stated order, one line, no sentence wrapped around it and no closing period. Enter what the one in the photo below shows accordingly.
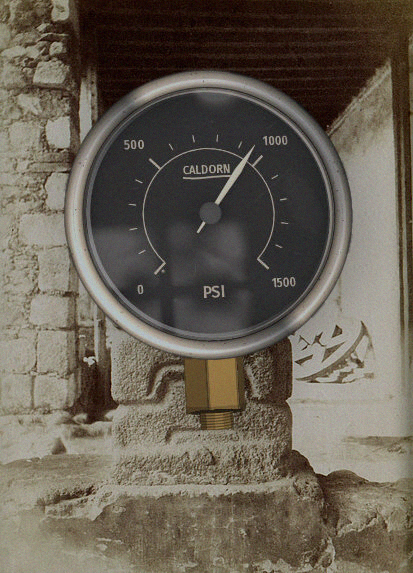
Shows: {"value": 950, "unit": "psi"}
